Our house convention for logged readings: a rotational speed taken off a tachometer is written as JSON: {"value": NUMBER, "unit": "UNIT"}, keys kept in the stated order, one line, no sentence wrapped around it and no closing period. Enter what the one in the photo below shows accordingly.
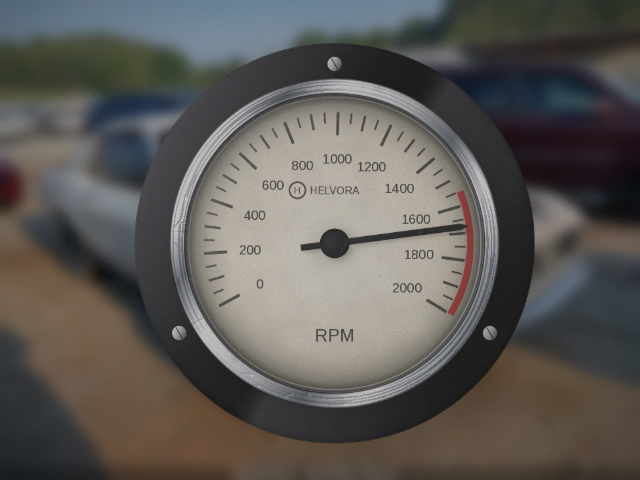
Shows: {"value": 1675, "unit": "rpm"}
